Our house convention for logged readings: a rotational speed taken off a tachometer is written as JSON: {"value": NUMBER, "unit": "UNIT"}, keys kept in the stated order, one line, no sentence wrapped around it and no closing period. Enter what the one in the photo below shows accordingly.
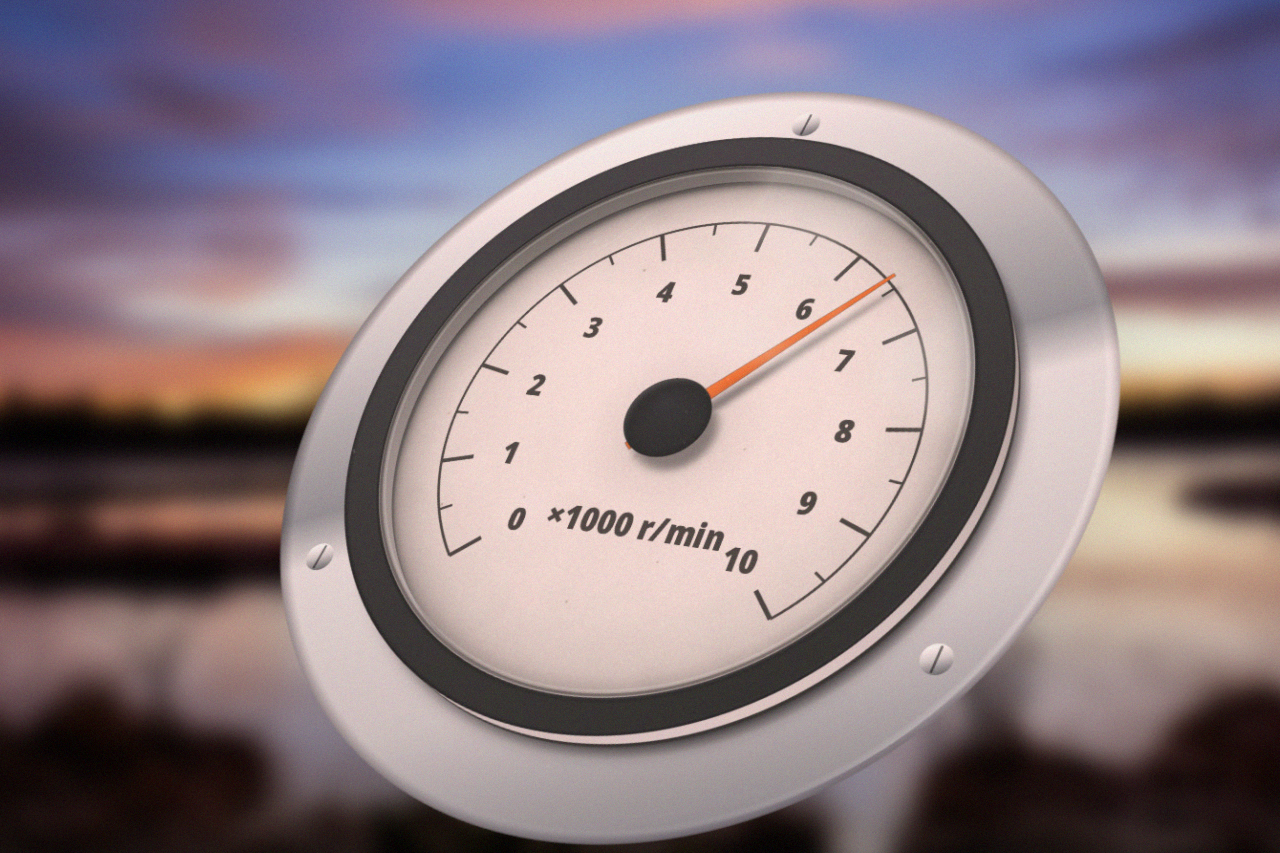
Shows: {"value": 6500, "unit": "rpm"}
